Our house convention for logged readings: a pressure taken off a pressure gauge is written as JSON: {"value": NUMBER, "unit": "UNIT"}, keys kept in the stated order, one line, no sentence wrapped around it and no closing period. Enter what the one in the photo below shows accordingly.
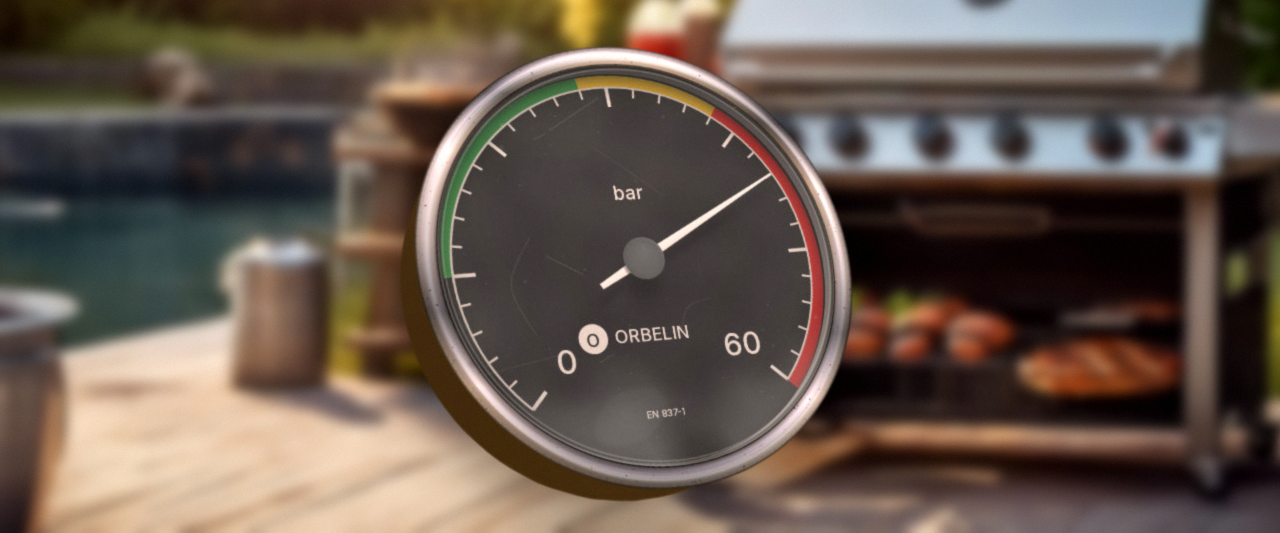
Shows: {"value": 44, "unit": "bar"}
